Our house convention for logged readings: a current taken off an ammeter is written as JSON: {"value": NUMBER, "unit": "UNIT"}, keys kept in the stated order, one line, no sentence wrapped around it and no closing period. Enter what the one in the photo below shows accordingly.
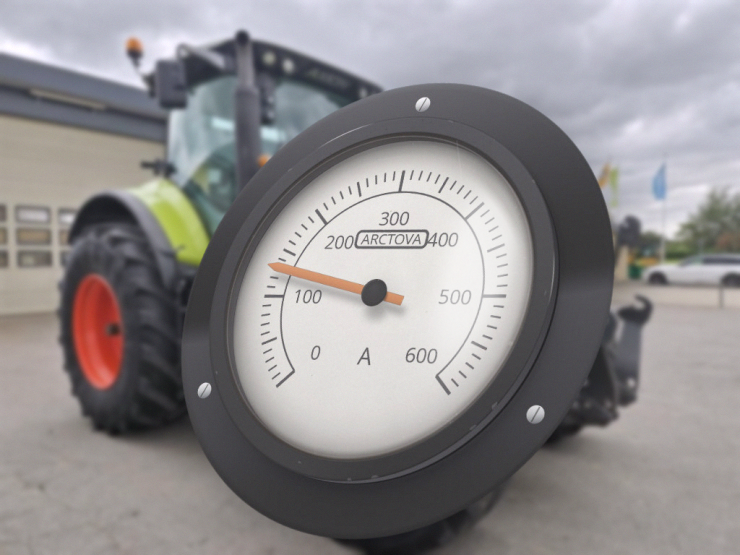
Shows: {"value": 130, "unit": "A"}
